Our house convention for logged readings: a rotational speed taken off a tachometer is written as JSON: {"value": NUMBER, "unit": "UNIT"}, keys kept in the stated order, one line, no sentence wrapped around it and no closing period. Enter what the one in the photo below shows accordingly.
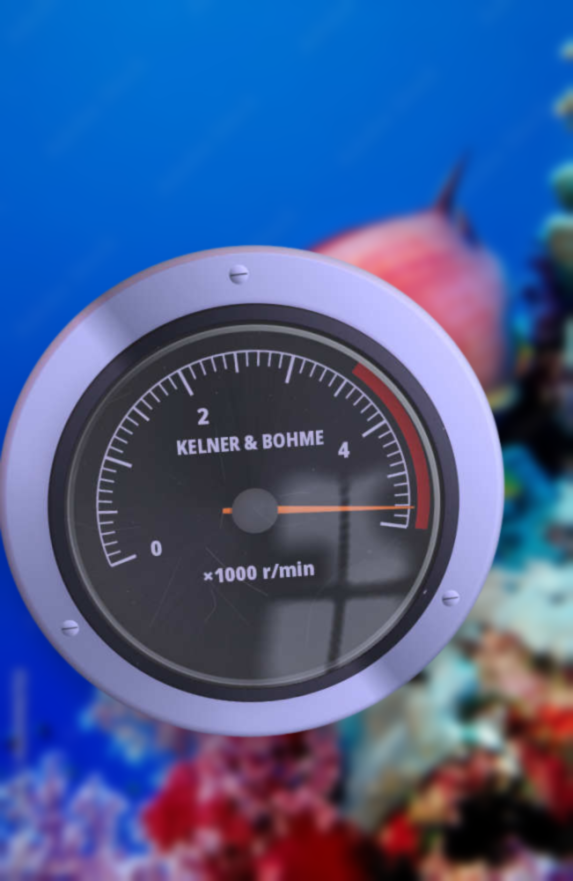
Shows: {"value": 4800, "unit": "rpm"}
